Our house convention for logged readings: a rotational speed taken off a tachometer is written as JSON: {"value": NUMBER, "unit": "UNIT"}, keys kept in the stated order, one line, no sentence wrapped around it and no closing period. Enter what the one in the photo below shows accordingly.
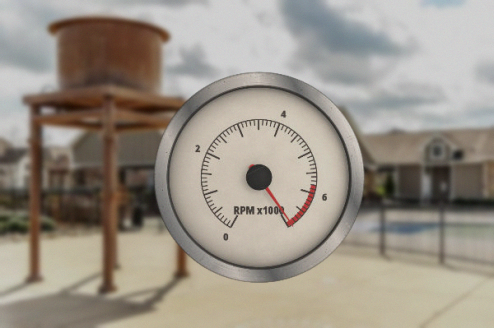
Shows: {"value": 6900, "unit": "rpm"}
